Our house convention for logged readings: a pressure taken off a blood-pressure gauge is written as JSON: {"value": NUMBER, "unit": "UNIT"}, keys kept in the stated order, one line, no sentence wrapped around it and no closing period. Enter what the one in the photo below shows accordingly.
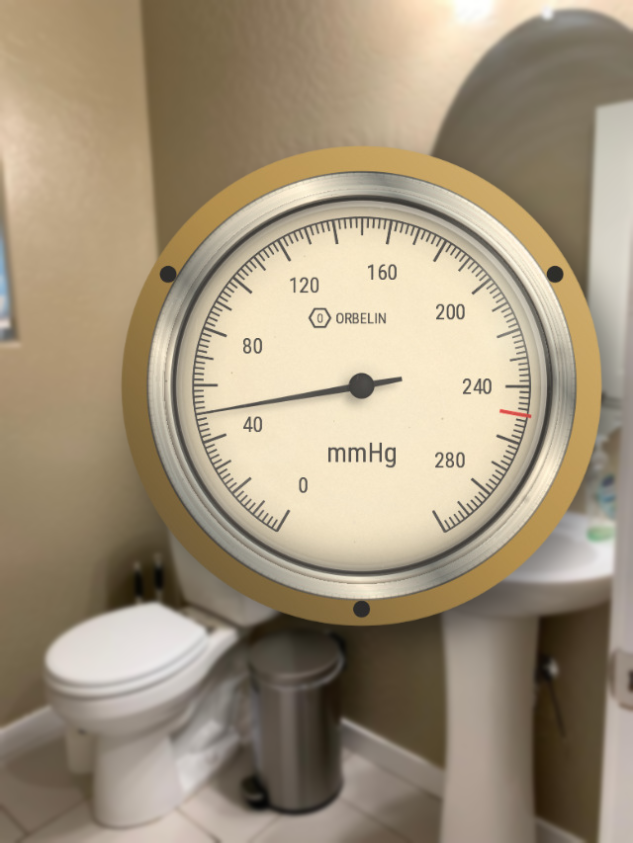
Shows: {"value": 50, "unit": "mmHg"}
